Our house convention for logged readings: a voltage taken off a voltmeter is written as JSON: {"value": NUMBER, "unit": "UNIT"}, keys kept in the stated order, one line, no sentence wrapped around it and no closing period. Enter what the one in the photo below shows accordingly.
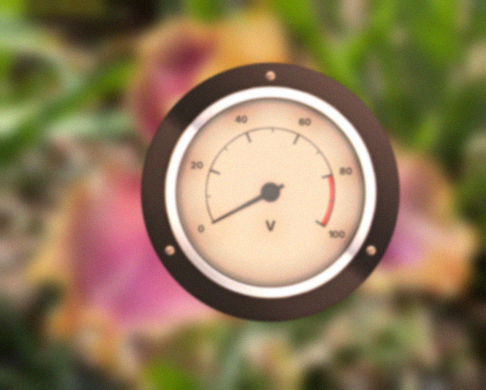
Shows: {"value": 0, "unit": "V"}
